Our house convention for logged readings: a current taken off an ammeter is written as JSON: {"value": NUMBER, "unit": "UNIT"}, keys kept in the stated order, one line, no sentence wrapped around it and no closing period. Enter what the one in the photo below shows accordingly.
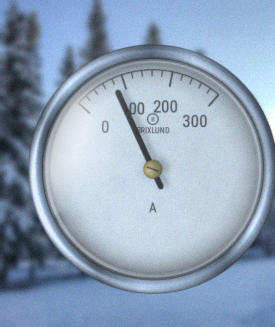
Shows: {"value": 80, "unit": "A"}
